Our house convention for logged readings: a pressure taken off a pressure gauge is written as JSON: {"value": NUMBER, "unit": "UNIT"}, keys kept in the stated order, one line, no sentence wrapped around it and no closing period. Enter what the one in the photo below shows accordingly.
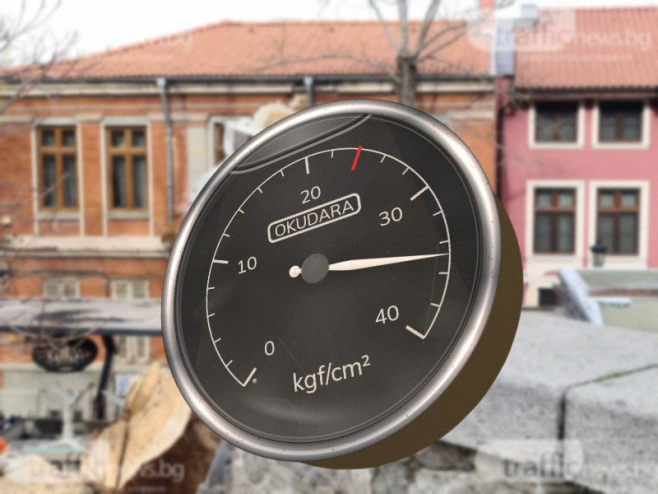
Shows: {"value": 35, "unit": "kg/cm²"}
